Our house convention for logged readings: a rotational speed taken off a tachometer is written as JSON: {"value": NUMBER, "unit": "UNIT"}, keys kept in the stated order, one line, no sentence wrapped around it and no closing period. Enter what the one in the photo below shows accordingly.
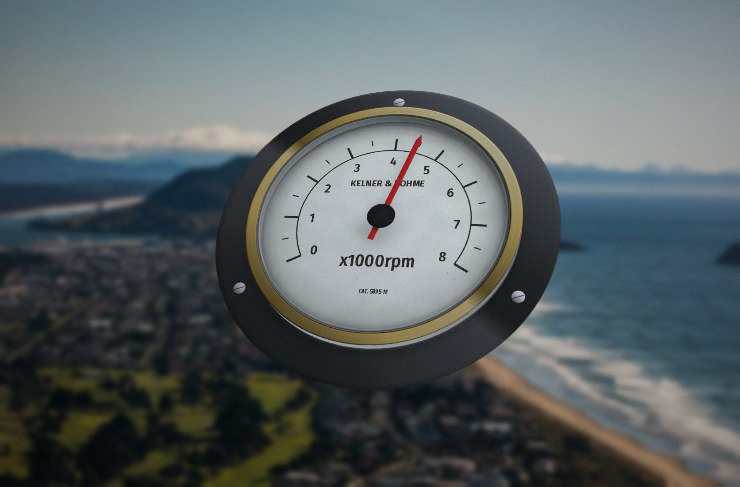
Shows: {"value": 4500, "unit": "rpm"}
